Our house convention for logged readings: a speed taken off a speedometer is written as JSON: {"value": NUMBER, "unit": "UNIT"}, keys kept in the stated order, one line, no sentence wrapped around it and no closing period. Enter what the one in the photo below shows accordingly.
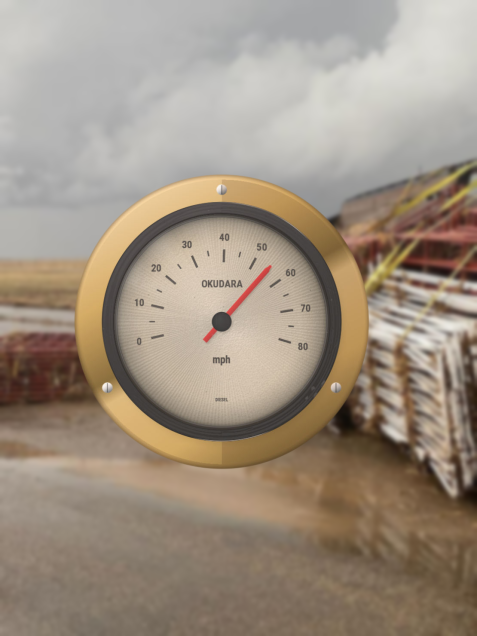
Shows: {"value": 55, "unit": "mph"}
